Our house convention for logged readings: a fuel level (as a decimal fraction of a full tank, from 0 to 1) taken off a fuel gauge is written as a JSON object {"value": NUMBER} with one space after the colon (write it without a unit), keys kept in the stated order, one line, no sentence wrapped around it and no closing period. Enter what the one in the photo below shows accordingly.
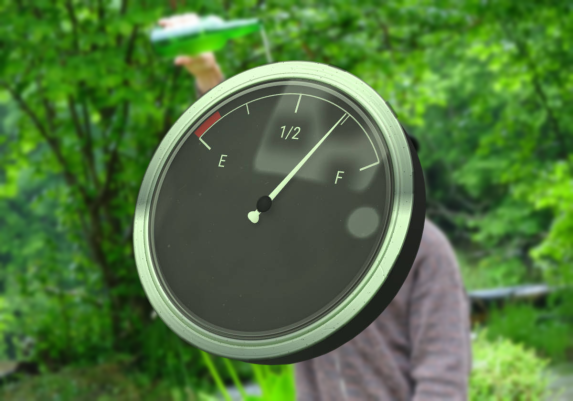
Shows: {"value": 0.75}
